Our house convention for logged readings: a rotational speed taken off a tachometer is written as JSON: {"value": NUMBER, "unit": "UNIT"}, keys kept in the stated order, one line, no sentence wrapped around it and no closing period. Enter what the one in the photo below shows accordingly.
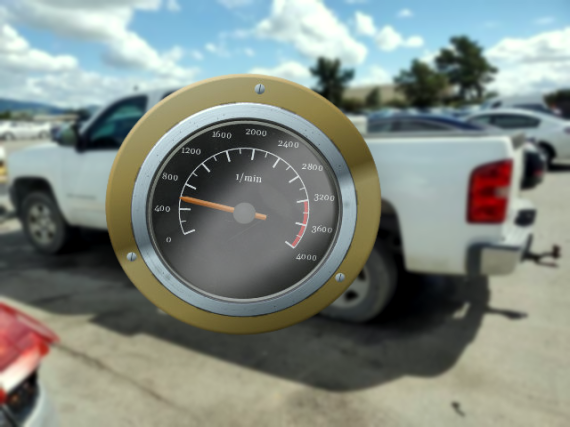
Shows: {"value": 600, "unit": "rpm"}
